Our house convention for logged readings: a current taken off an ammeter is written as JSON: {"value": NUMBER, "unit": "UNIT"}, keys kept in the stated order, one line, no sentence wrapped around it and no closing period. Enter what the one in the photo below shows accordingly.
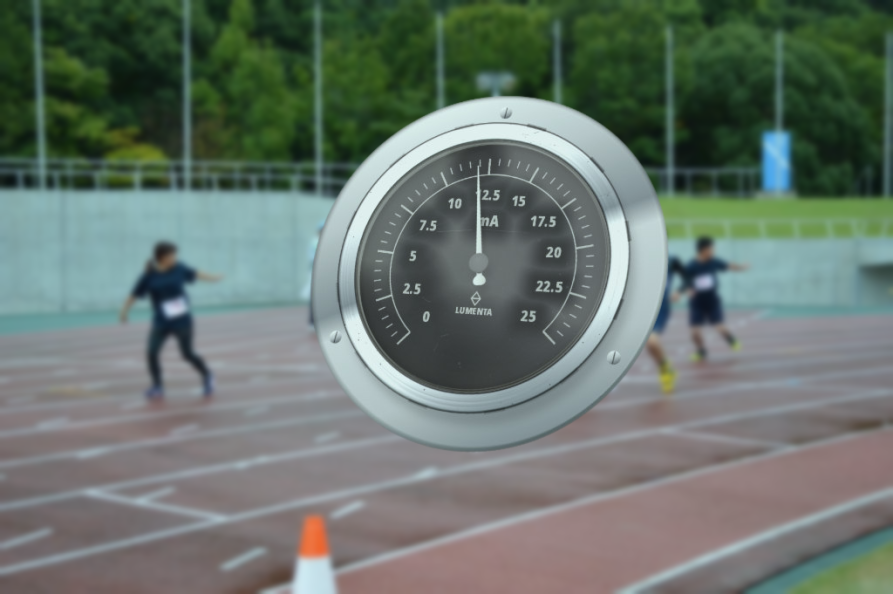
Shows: {"value": 12, "unit": "mA"}
